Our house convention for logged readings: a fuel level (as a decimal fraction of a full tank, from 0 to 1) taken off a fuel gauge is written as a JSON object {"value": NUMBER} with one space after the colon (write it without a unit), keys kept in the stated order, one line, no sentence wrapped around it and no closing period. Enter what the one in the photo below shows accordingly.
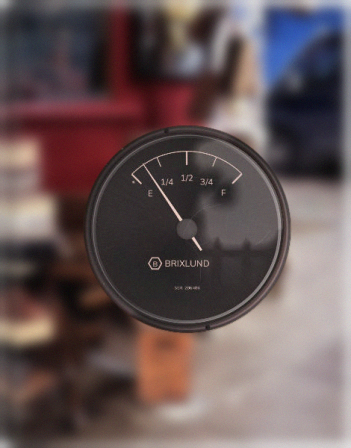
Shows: {"value": 0.125}
